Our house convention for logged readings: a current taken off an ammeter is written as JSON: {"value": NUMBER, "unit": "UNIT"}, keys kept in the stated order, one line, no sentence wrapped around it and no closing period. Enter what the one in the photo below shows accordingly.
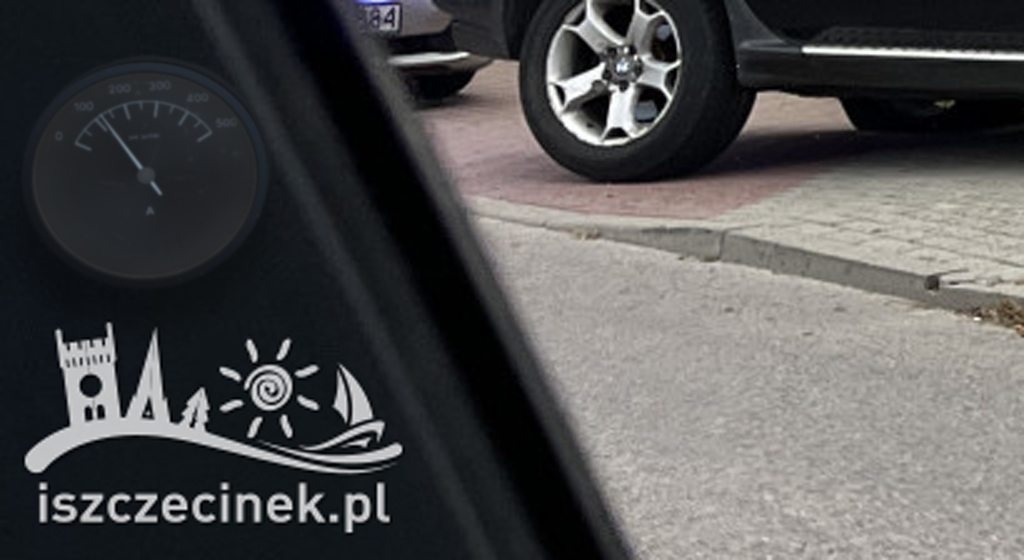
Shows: {"value": 125, "unit": "A"}
